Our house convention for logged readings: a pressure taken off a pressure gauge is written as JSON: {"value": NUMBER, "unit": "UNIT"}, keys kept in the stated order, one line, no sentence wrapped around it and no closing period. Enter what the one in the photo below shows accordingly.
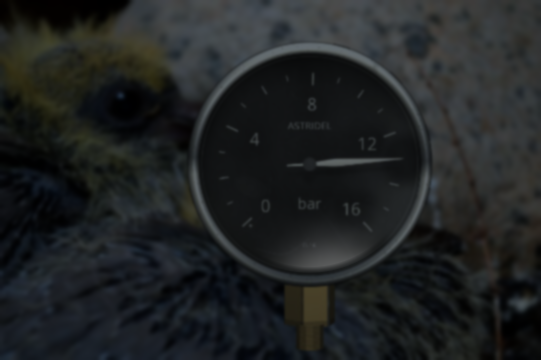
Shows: {"value": 13, "unit": "bar"}
